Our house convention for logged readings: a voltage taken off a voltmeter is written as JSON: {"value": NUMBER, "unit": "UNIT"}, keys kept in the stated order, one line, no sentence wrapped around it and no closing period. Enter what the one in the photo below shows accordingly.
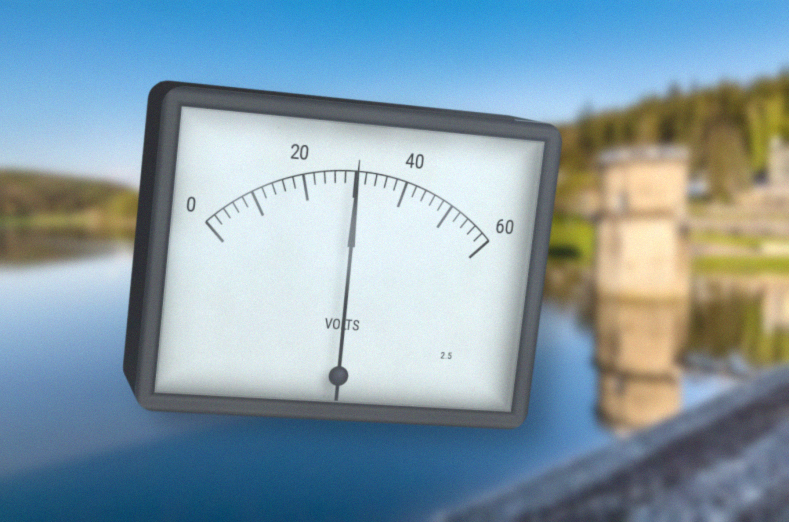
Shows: {"value": 30, "unit": "V"}
